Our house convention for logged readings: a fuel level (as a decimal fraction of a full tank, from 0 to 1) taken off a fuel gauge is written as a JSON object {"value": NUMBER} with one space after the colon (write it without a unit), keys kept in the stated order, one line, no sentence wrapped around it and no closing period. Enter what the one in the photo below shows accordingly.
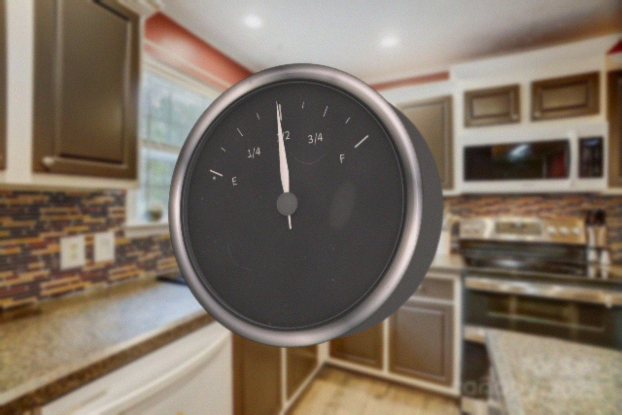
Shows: {"value": 0.5}
